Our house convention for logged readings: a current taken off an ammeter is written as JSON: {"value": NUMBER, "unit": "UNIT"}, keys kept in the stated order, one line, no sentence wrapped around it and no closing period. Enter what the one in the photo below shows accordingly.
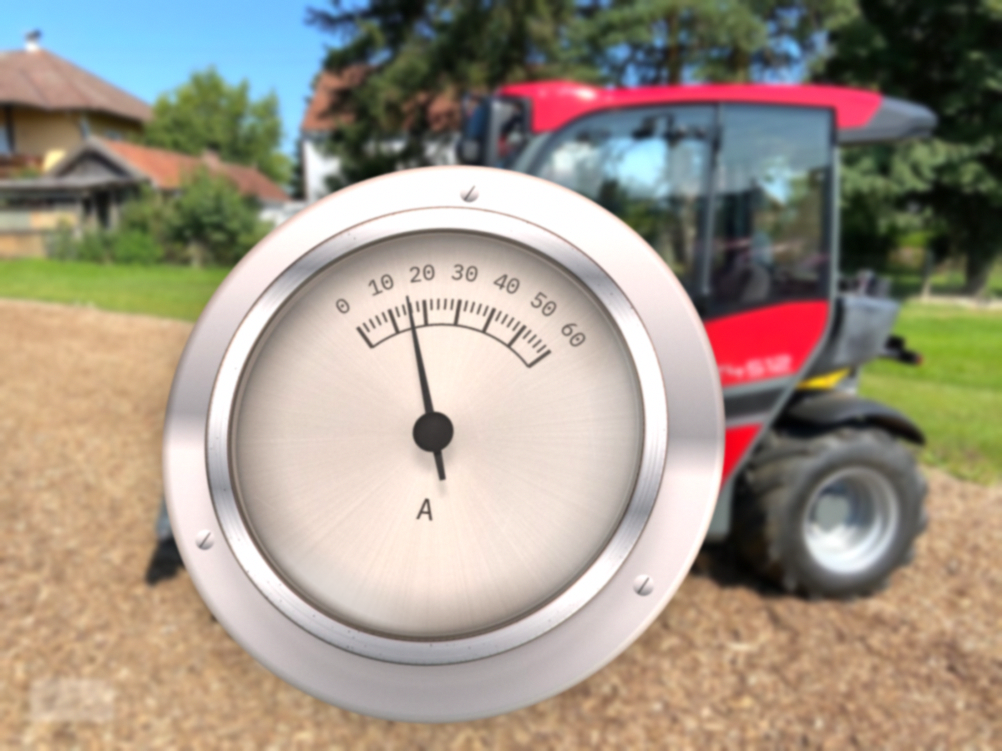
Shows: {"value": 16, "unit": "A"}
